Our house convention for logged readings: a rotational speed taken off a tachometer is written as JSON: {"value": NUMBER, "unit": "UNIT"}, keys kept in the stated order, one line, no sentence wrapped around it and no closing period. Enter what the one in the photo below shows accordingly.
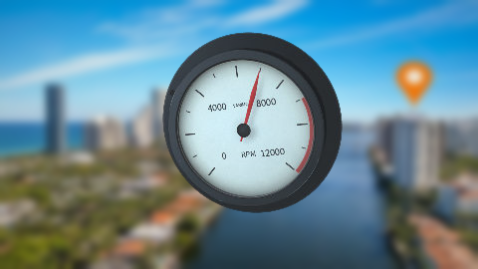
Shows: {"value": 7000, "unit": "rpm"}
